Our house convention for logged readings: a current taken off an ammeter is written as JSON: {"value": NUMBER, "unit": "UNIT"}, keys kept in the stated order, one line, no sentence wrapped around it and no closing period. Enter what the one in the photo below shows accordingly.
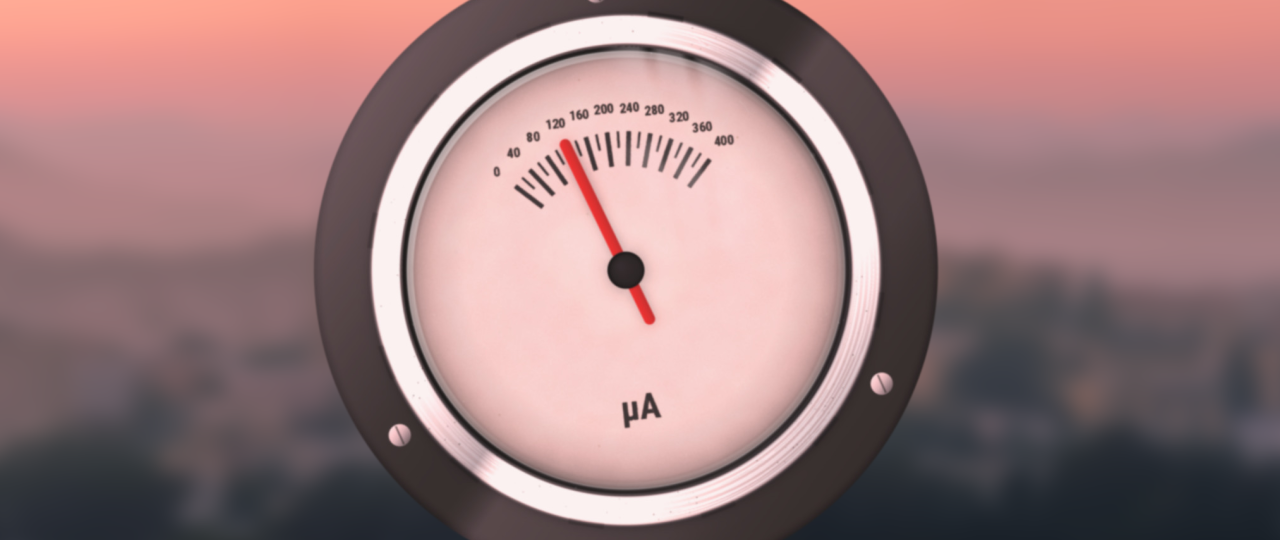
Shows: {"value": 120, "unit": "µA"}
